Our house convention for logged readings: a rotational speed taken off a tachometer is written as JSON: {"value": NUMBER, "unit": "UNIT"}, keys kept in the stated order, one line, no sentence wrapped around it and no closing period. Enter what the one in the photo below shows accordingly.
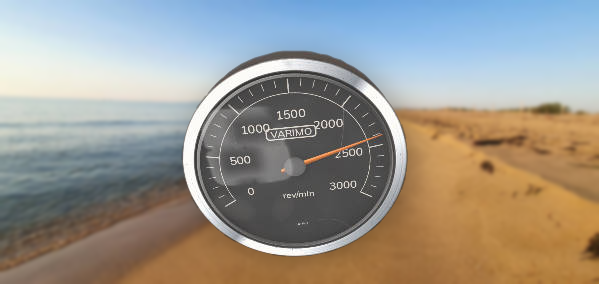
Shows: {"value": 2400, "unit": "rpm"}
